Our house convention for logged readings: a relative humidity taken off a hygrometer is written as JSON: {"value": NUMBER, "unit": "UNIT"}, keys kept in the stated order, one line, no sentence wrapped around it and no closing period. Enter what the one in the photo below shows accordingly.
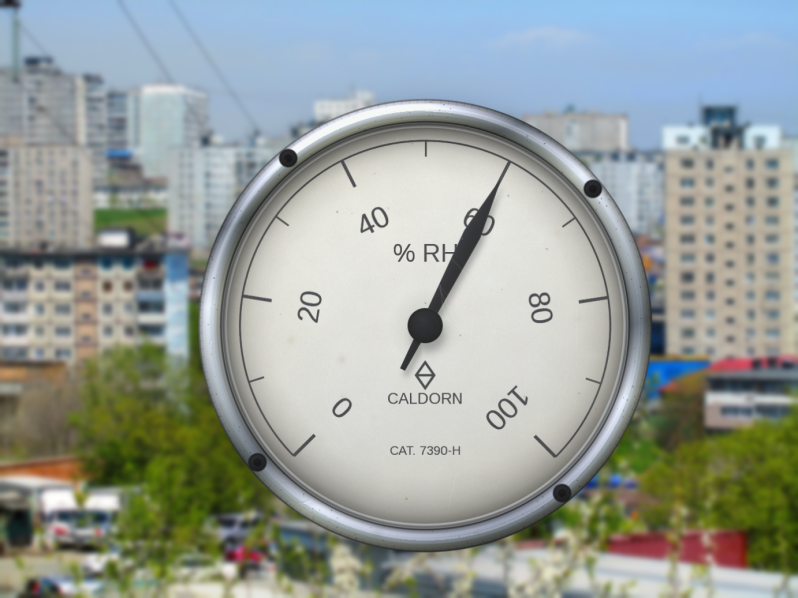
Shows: {"value": 60, "unit": "%"}
